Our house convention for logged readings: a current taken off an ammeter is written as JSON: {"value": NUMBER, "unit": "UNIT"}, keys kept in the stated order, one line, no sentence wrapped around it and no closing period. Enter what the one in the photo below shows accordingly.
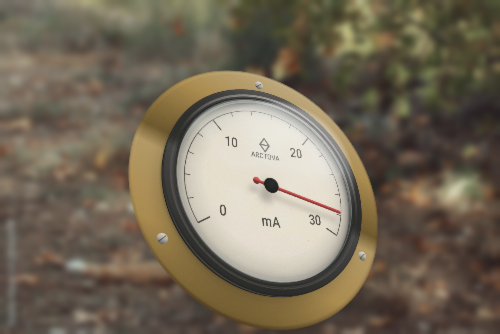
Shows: {"value": 28, "unit": "mA"}
